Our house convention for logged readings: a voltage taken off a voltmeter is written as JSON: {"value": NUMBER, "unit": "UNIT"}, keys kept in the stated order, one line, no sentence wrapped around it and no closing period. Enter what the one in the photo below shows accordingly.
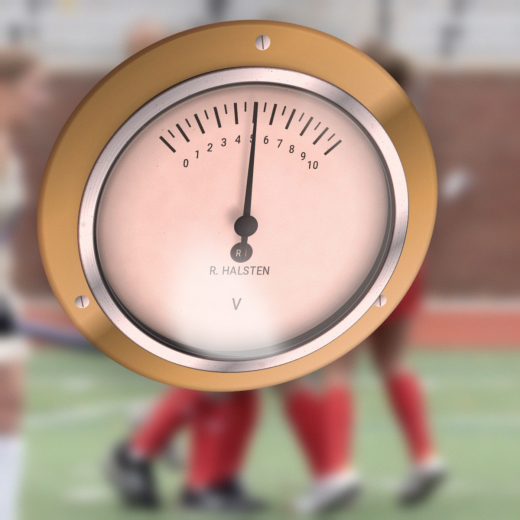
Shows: {"value": 5, "unit": "V"}
